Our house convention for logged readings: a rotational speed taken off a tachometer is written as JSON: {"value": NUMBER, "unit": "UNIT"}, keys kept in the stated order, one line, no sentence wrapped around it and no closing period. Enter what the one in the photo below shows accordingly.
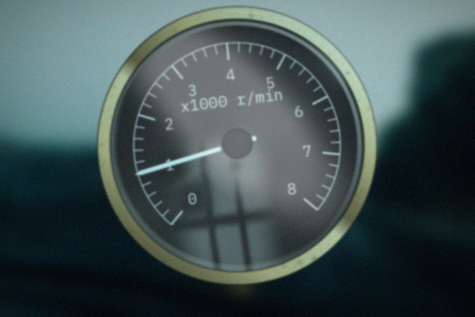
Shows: {"value": 1000, "unit": "rpm"}
